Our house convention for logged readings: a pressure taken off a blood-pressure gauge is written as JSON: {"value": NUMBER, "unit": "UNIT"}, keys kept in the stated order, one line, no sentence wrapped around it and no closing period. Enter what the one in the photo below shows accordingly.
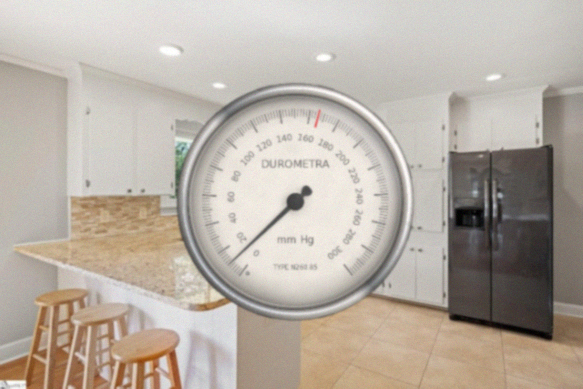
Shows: {"value": 10, "unit": "mmHg"}
